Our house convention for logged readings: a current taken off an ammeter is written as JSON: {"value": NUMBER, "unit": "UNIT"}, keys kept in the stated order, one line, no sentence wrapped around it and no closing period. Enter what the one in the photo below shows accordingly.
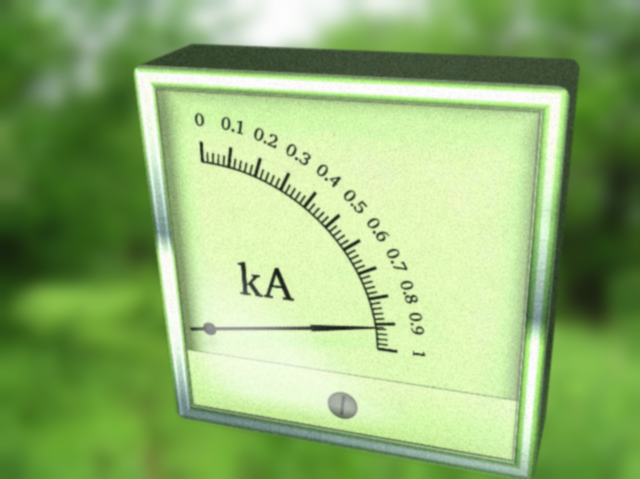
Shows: {"value": 0.9, "unit": "kA"}
